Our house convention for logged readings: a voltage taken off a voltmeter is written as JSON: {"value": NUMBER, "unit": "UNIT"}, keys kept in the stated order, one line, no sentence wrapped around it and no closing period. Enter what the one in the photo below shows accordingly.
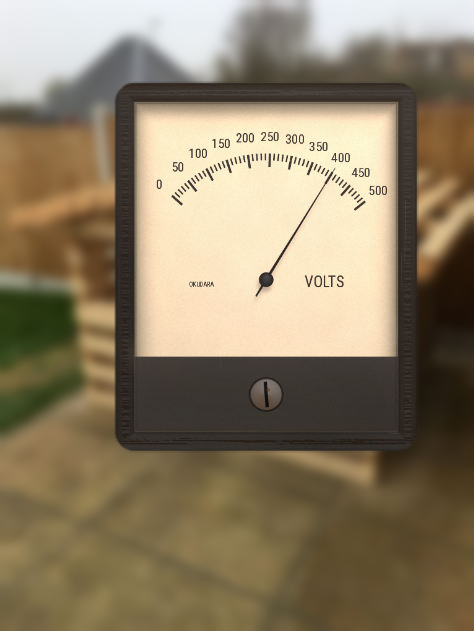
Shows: {"value": 400, "unit": "V"}
